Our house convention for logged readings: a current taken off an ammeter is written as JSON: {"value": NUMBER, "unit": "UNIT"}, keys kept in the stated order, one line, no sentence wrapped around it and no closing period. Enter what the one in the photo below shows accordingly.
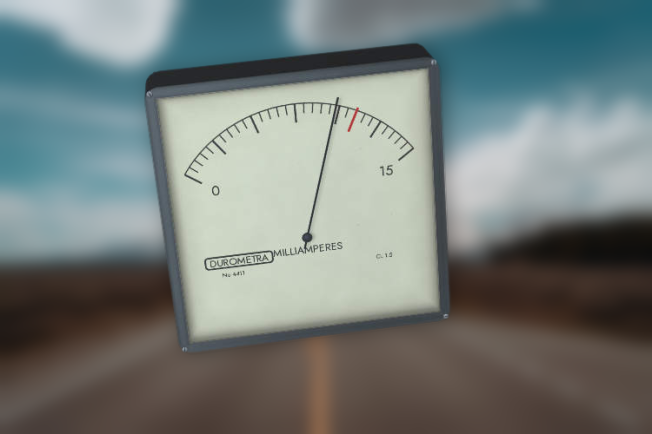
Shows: {"value": 9.75, "unit": "mA"}
